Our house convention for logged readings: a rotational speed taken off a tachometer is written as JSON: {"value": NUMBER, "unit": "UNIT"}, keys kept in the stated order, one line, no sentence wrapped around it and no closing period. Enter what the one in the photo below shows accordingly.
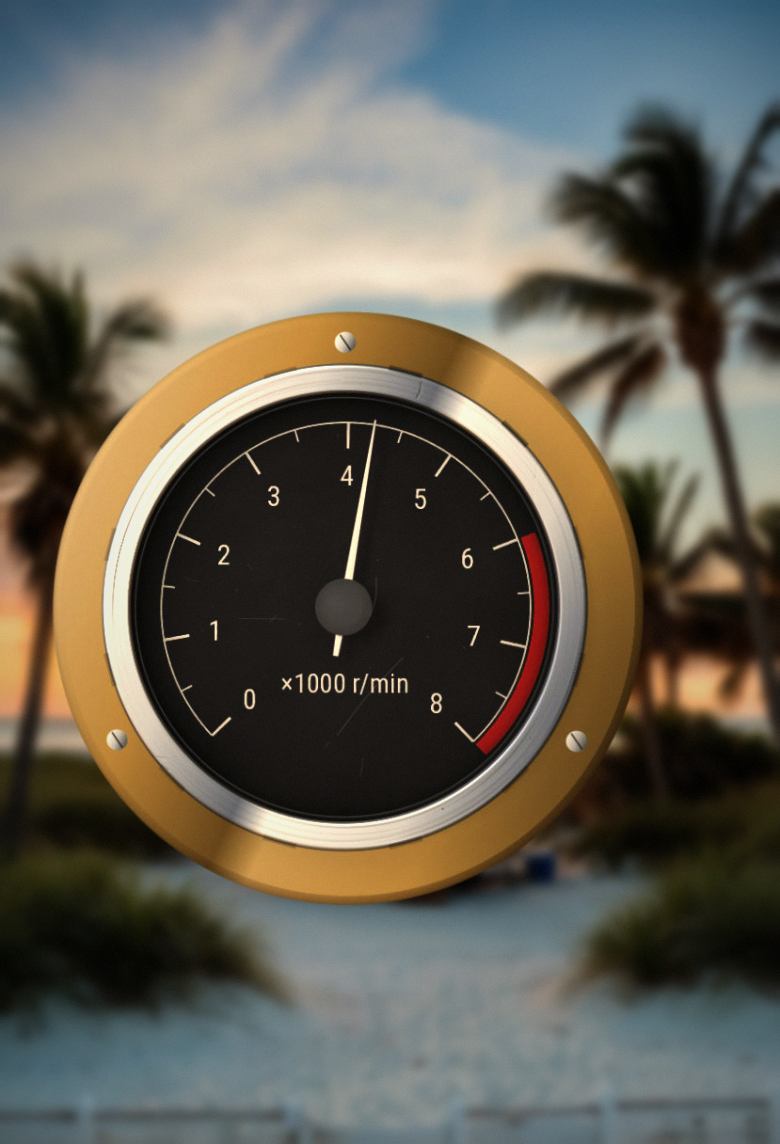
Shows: {"value": 4250, "unit": "rpm"}
